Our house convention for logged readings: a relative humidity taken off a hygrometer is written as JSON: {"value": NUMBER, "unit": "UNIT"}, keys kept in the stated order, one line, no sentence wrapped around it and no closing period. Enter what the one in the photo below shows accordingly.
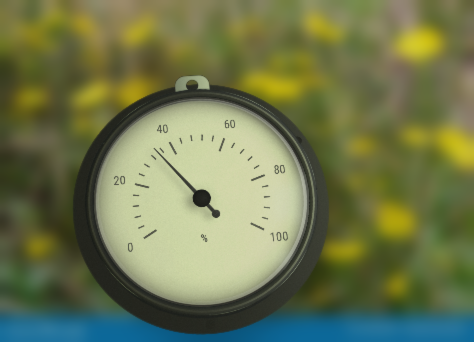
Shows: {"value": 34, "unit": "%"}
